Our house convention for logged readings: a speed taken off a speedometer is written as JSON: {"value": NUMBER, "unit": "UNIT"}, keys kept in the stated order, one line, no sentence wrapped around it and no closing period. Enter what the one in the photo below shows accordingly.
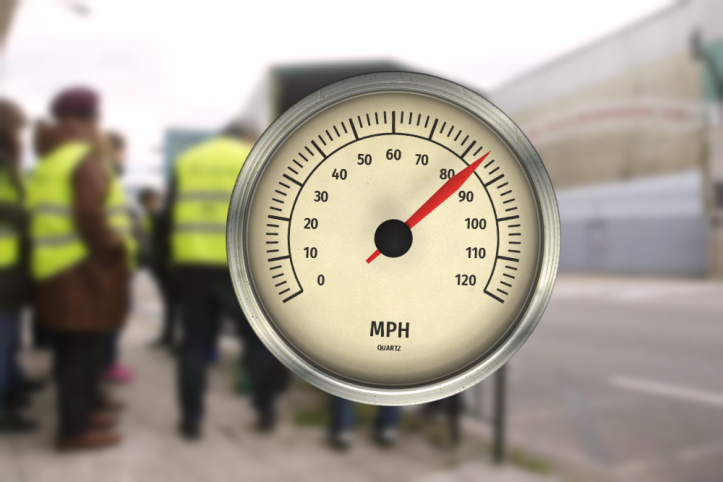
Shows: {"value": 84, "unit": "mph"}
